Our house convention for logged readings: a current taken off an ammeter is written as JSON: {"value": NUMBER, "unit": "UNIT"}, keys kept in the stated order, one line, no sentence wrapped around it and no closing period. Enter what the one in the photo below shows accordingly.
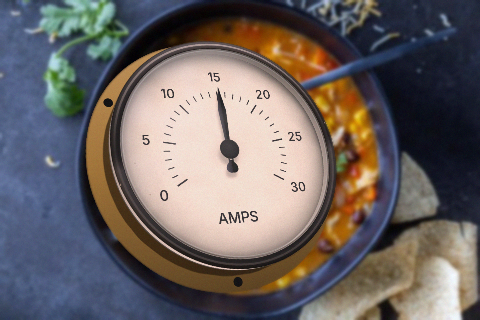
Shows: {"value": 15, "unit": "A"}
